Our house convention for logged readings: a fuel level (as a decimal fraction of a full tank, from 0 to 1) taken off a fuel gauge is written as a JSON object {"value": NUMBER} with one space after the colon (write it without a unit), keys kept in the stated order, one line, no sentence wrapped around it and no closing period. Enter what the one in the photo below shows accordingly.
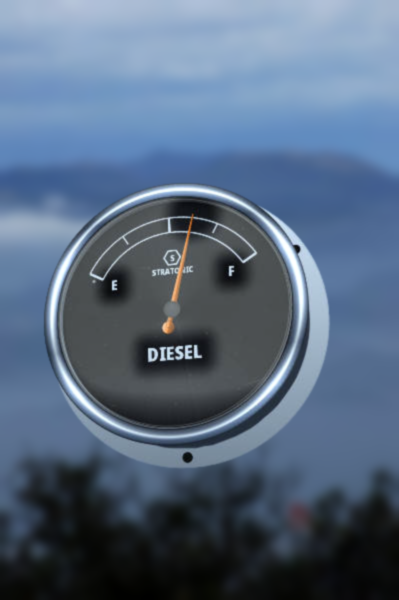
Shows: {"value": 0.625}
